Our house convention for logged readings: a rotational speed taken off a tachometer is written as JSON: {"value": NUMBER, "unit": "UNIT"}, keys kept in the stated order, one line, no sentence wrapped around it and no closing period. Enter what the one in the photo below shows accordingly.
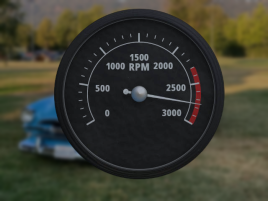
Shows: {"value": 2750, "unit": "rpm"}
